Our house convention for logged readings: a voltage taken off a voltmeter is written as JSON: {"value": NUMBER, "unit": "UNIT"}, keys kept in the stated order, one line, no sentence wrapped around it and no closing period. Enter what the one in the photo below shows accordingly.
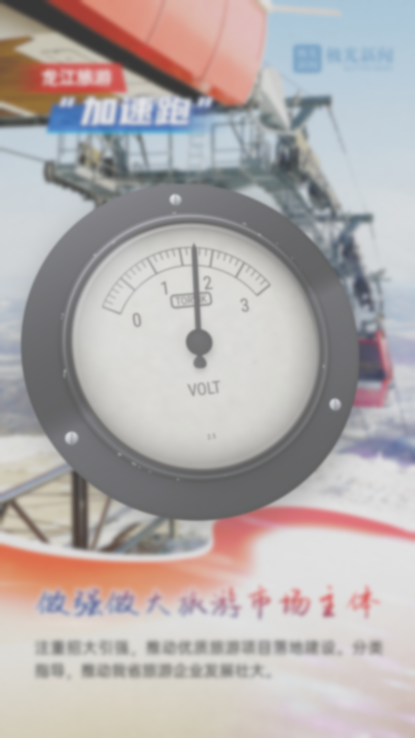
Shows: {"value": 1.7, "unit": "V"}
